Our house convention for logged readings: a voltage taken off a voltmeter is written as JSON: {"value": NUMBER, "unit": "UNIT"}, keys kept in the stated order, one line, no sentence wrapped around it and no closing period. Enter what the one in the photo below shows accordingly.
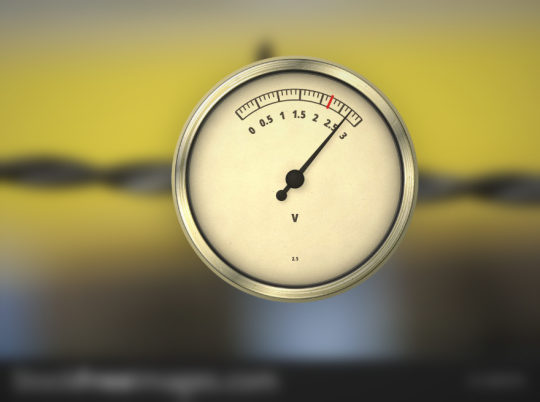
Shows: {"value": 2.7, "unit": "V"}
